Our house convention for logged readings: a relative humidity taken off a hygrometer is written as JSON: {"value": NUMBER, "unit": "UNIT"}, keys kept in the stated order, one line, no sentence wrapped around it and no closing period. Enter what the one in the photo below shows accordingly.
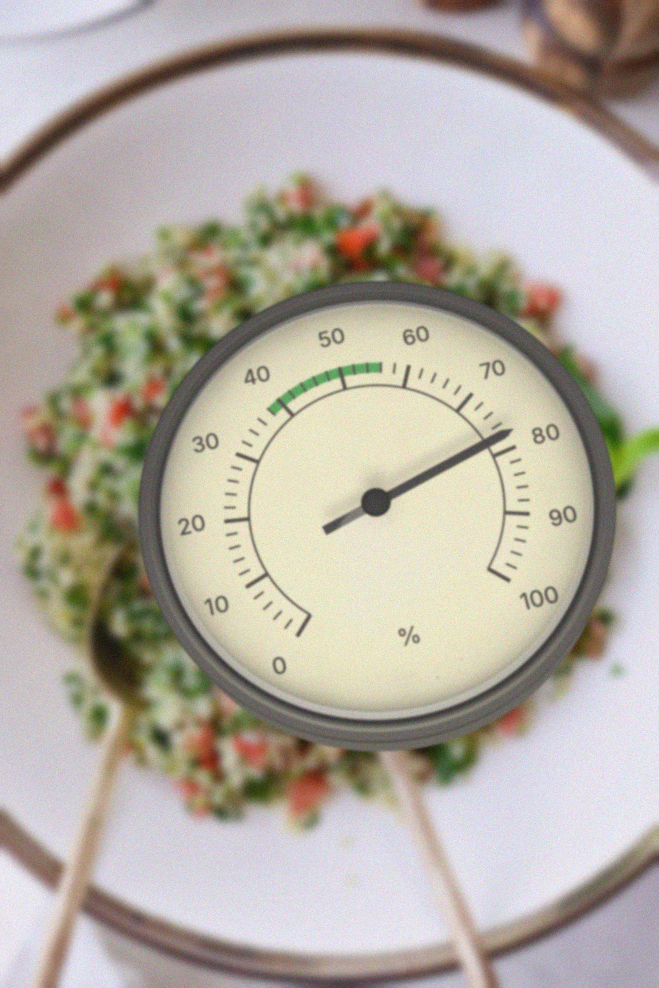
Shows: {"value": 78, "unit": "%"}
